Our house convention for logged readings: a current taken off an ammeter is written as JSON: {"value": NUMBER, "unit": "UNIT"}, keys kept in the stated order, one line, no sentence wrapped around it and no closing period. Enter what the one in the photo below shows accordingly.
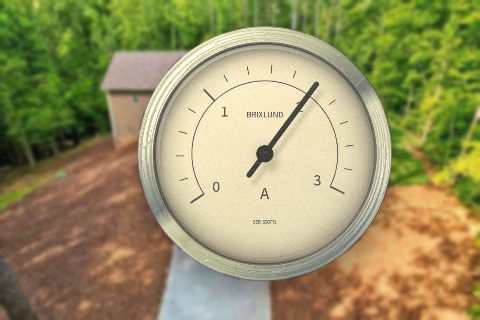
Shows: {"value": 2, "unit": "A"}
